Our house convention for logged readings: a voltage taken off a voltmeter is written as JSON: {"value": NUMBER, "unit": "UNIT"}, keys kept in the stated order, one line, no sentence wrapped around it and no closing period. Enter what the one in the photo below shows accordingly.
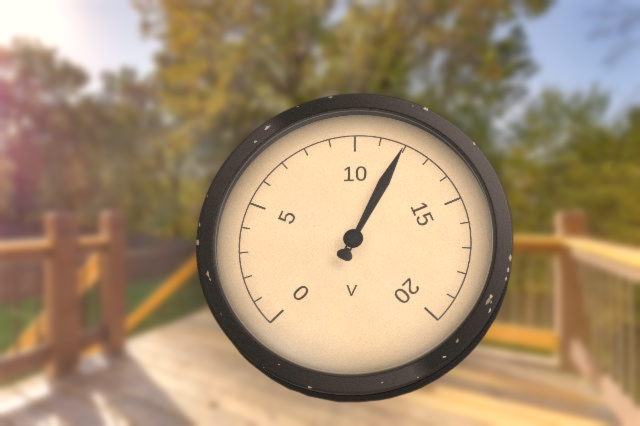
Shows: {"value": 12, "unit": "V"}
